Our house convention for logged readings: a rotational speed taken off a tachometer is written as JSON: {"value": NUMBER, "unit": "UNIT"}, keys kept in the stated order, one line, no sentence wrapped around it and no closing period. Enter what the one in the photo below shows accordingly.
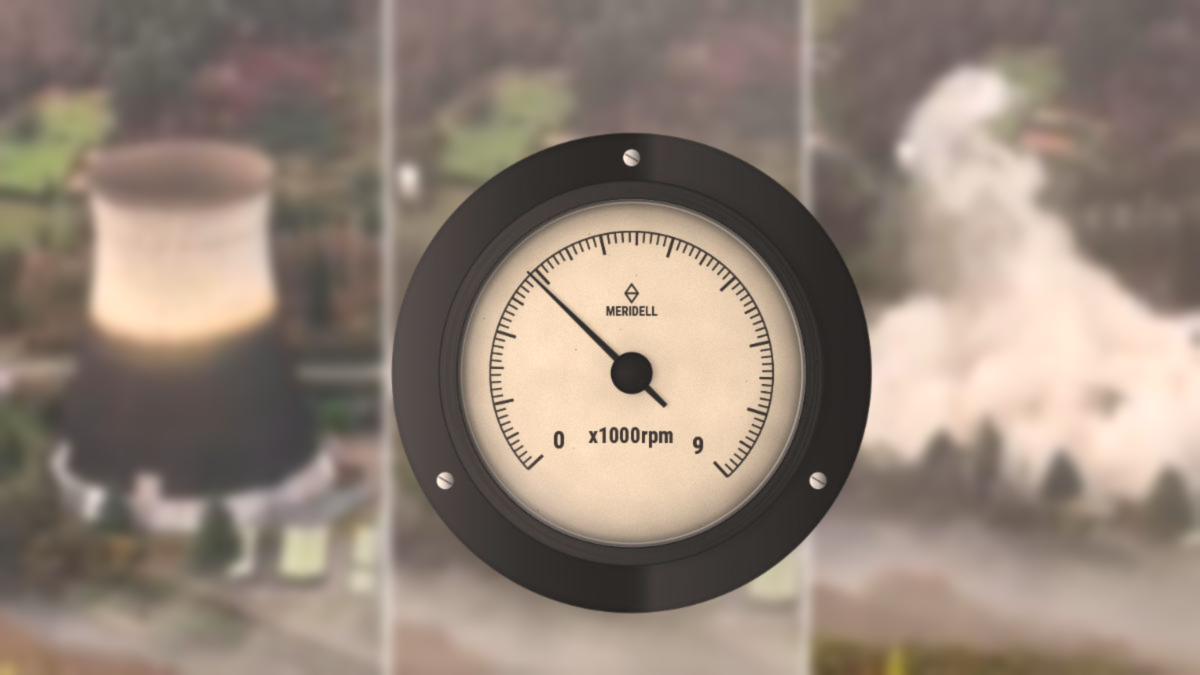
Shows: {"value": 2900, "unit": "rpm"}
